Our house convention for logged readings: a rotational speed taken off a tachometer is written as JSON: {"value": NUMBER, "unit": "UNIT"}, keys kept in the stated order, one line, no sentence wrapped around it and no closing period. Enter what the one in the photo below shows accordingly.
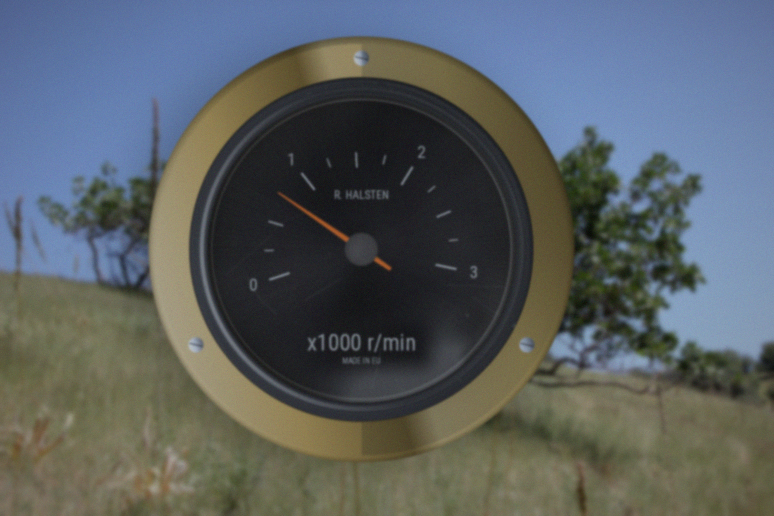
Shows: {"value": 750, "unit": "rpm"}
